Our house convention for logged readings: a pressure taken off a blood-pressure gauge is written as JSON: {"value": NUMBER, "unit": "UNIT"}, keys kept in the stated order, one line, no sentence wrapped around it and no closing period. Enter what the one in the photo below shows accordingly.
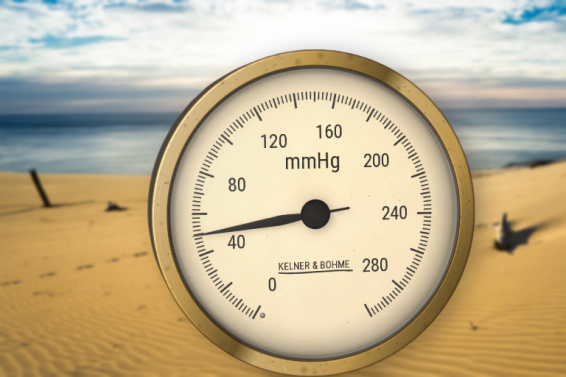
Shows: {"value": 50, "unit": "mmHg"}
